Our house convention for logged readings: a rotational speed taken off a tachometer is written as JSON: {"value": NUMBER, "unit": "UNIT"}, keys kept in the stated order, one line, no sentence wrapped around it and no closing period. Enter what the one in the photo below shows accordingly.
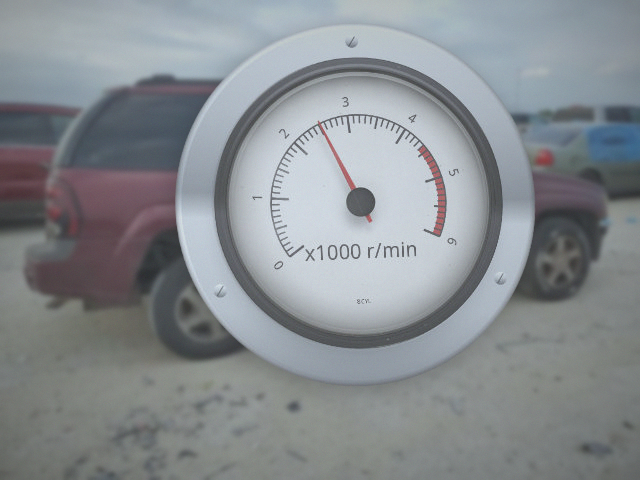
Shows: {"value": 2500, "unit": "rpm"}
